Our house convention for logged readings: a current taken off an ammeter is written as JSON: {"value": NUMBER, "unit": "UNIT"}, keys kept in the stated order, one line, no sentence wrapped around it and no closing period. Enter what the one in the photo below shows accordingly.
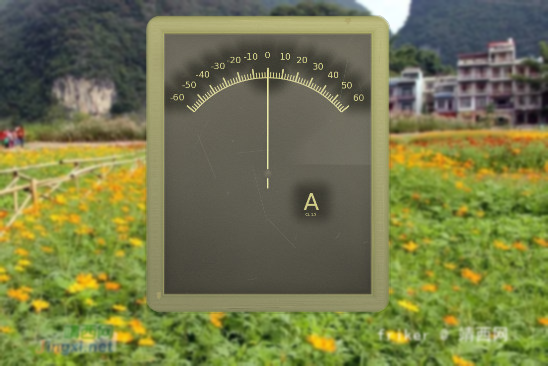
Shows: {"value": 0, "unit": "A"}
